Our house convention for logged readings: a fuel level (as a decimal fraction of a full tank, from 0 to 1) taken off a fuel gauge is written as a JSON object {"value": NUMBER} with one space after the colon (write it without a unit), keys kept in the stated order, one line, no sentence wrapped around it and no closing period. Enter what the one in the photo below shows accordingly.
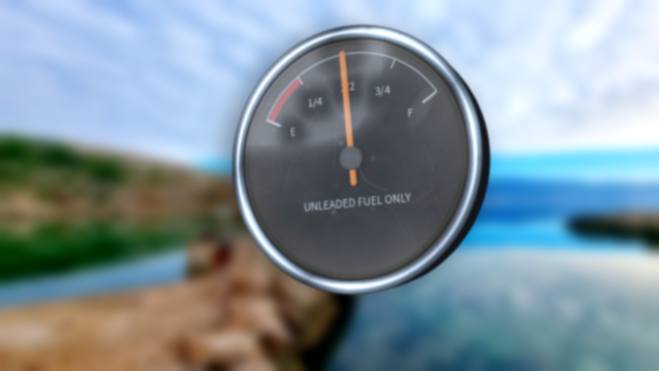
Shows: {"value": 0.5}
